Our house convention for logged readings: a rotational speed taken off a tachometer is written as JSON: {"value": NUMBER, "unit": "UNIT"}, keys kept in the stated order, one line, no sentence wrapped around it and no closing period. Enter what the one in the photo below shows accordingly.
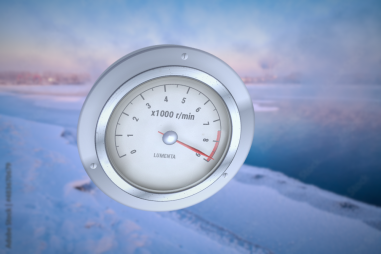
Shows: {"value": 8750, "unit": "rpm"}
